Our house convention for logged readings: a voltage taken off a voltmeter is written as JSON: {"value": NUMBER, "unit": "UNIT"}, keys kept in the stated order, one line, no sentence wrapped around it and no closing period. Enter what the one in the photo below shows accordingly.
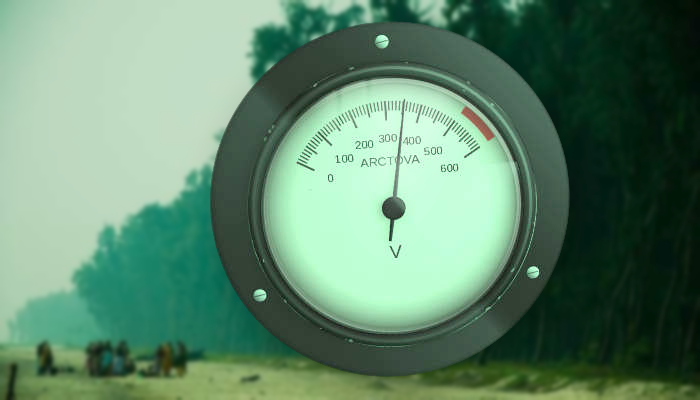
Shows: {"value": 350, "unit": "V"}
